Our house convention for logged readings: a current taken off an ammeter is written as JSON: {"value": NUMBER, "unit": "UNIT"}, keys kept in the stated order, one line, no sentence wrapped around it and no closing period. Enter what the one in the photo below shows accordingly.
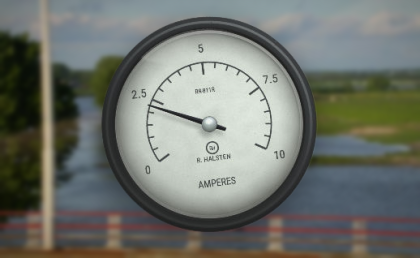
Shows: {"value": 2.25, "unit": "A"}
